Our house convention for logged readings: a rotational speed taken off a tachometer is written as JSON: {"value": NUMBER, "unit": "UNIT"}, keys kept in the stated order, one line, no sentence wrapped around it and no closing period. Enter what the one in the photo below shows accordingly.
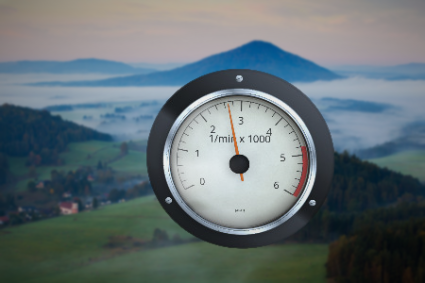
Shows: {"value": 2700, "unit": "rpm"}
